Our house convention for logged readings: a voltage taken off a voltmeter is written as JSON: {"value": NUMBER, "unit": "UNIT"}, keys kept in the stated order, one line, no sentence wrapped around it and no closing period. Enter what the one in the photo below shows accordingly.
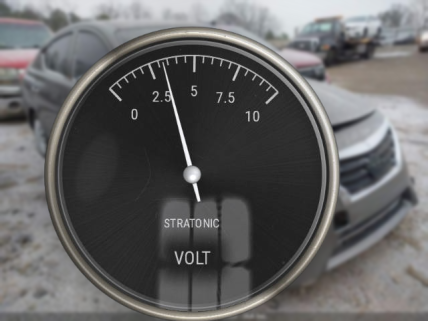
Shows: {"value": 3.25, "unit": "V"}
